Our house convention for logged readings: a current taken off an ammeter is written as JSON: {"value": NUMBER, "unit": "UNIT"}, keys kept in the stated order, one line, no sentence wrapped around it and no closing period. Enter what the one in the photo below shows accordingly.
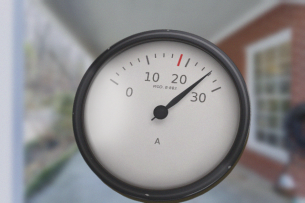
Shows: {"value": 26, "unit": "A"}
